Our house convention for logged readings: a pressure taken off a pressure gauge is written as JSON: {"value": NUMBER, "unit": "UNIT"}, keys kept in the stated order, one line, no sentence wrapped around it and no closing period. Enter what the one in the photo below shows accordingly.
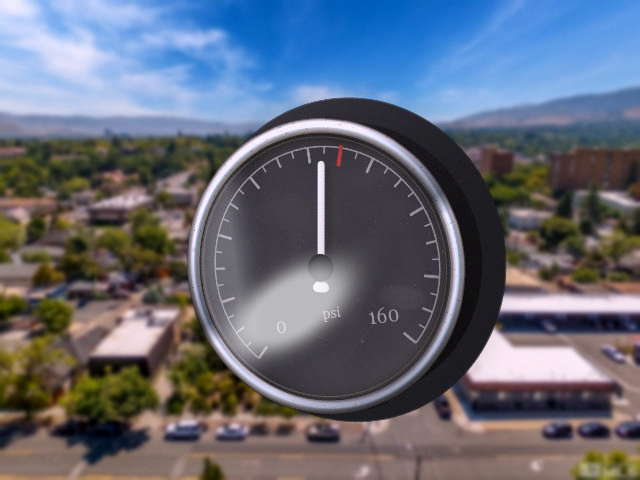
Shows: {"value": 85, "unit": "psi"}
